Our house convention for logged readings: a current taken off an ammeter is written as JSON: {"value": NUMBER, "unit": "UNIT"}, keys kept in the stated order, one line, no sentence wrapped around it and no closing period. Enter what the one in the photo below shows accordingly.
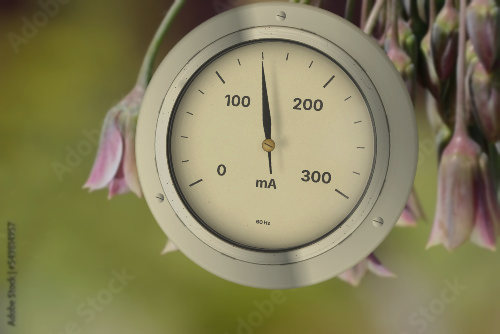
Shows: {"value": 140, "unit": "mA"}
